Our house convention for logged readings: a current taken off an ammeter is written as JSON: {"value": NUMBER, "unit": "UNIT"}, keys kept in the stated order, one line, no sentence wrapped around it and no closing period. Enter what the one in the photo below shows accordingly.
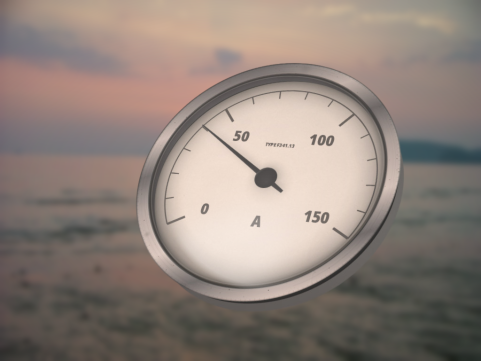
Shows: {"value": 40, "unit": "A"}
